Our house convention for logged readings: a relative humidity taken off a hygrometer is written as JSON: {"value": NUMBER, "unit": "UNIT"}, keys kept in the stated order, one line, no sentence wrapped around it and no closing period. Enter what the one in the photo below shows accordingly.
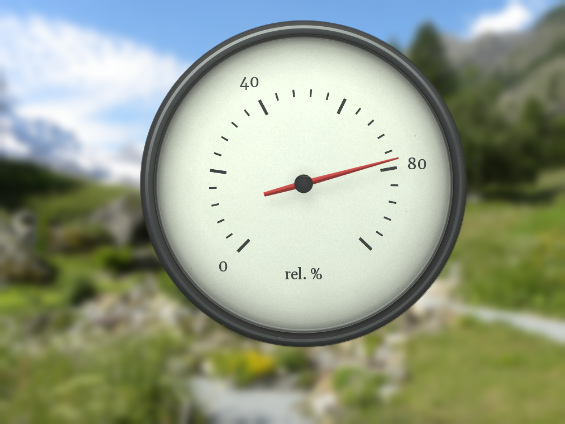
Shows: {"value": 78, "unit": "%"}
